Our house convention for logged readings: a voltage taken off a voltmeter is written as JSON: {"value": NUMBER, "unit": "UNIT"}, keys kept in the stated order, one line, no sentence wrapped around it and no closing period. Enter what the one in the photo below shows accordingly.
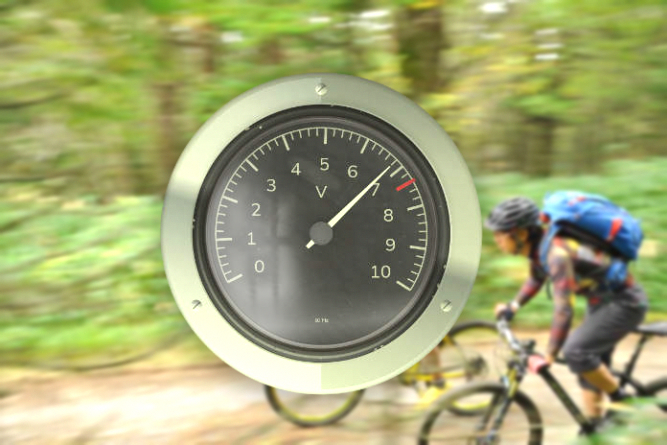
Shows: {"value": 6.8, "unit": "V"}
